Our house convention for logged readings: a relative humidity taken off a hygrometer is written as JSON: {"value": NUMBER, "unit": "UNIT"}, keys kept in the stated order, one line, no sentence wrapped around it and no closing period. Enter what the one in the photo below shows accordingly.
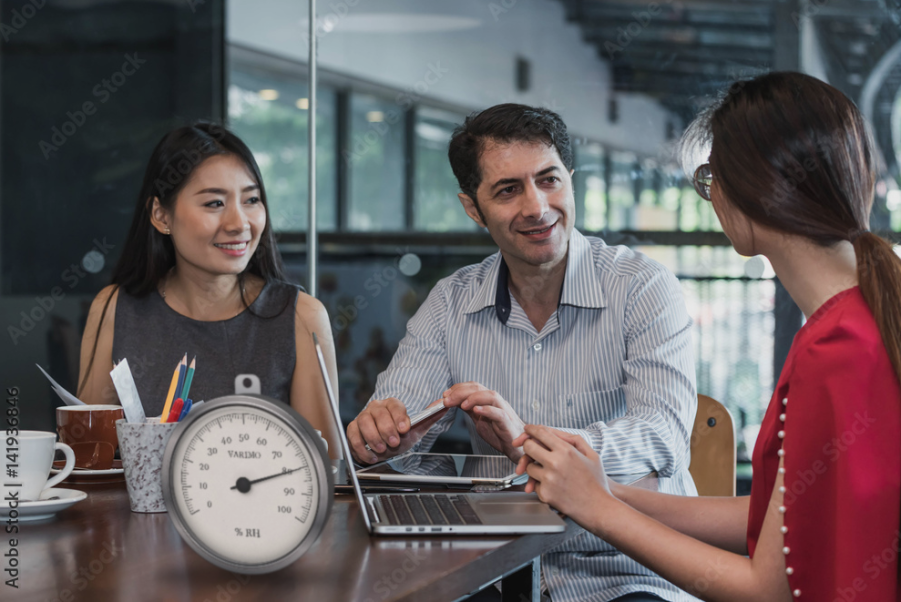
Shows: {"value": 80, "unit": "%"}
